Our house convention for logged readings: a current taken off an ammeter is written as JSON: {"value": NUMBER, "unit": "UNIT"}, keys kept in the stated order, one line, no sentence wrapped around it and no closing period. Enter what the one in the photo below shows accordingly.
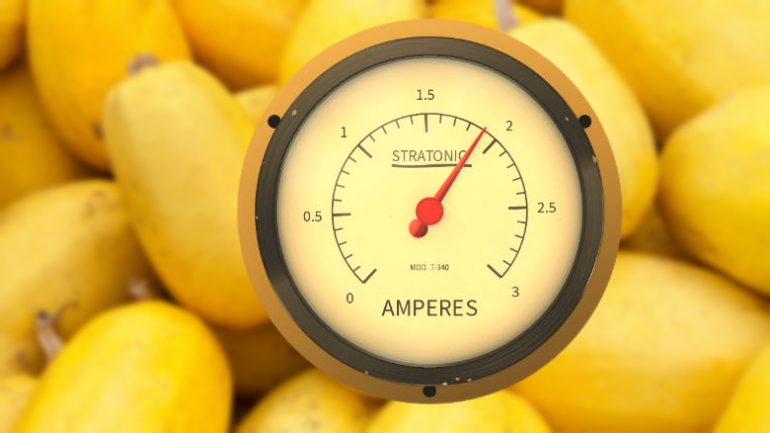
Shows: {"value": 1.9, "unit": "A"}
